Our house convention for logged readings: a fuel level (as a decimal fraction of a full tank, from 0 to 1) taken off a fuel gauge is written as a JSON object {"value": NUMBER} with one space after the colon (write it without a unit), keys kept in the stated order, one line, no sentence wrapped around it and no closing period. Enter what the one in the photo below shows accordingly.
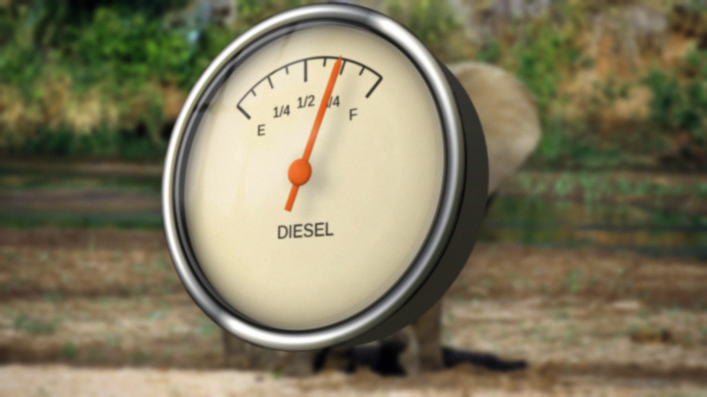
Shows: {"value": 0.75}
